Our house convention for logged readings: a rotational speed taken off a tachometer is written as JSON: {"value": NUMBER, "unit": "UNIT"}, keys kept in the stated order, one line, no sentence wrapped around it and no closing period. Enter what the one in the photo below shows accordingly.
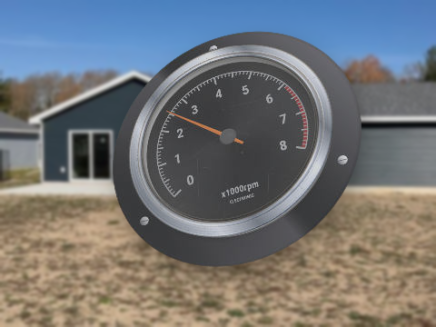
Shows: {"value": 2500, "unit": "rpm"}
